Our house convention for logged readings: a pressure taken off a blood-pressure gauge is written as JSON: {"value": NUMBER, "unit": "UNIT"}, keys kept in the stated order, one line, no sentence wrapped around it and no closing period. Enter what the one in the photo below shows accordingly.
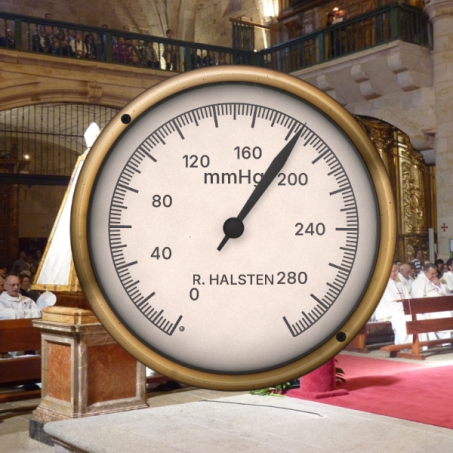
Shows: {"value": 184, "unit": "mmHg"}
